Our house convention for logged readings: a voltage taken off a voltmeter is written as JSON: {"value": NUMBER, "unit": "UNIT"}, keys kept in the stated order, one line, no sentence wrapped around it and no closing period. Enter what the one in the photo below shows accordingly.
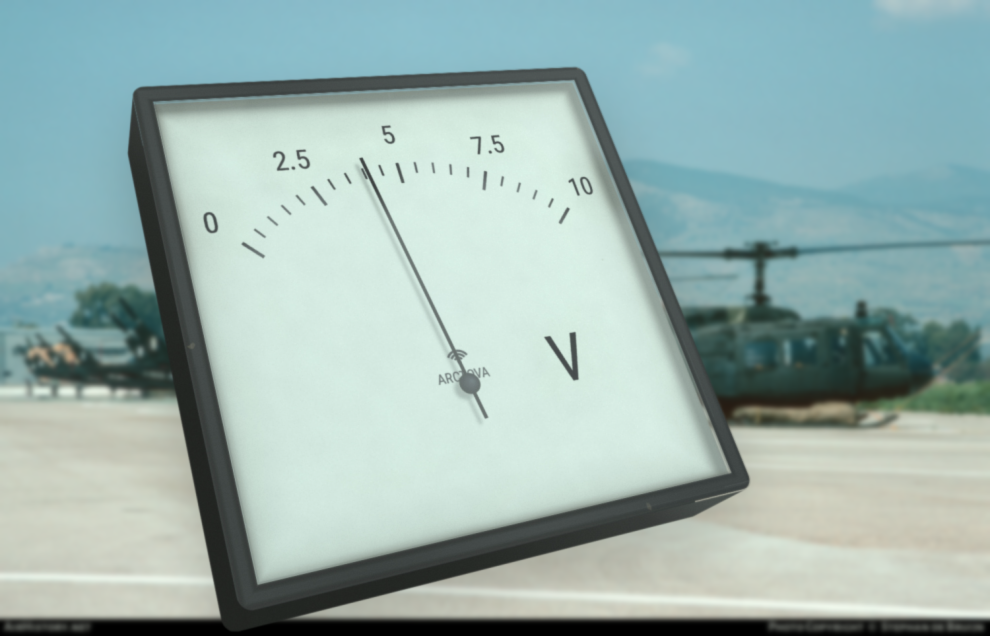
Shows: {"value": 4, "unit": "V"}
